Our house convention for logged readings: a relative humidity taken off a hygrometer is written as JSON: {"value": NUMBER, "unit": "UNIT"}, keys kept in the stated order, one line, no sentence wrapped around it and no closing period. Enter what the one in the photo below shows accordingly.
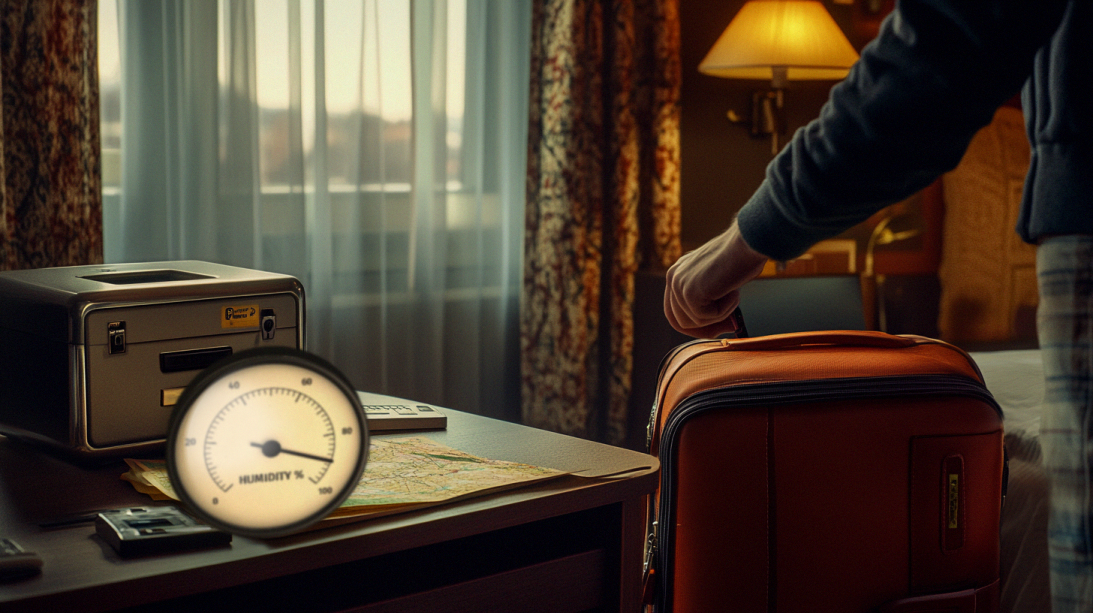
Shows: {"value": 90, "unit": "%"}
